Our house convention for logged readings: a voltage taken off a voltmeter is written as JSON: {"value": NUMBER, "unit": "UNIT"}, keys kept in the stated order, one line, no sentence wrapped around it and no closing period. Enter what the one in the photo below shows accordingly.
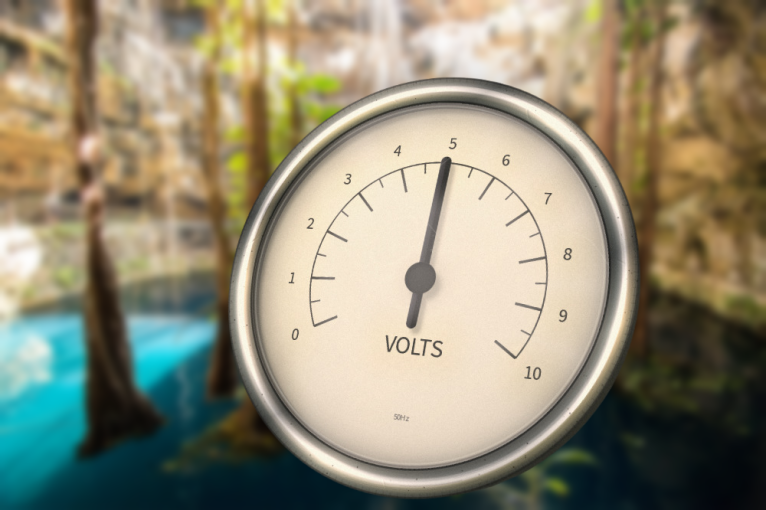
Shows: {"value": 5, "unit": "V"}
